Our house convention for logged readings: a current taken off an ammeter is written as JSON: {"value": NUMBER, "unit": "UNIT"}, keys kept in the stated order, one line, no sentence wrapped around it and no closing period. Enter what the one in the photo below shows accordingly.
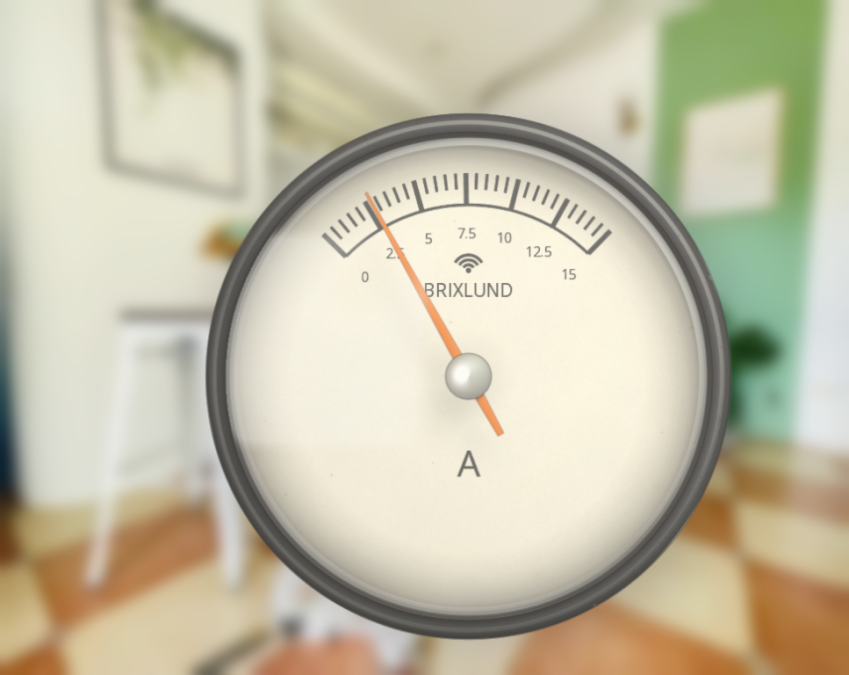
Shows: {"value": 2.75, "unit": "A"}
